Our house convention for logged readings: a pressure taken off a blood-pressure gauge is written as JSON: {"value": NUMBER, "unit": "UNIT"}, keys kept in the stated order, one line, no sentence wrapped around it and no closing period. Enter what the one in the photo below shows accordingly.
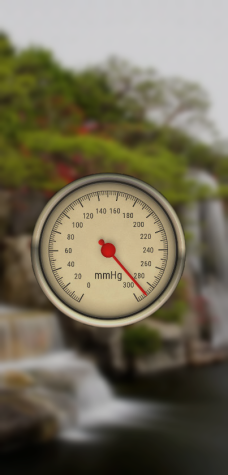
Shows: {"value": 290, "unit": "mmHg"}
